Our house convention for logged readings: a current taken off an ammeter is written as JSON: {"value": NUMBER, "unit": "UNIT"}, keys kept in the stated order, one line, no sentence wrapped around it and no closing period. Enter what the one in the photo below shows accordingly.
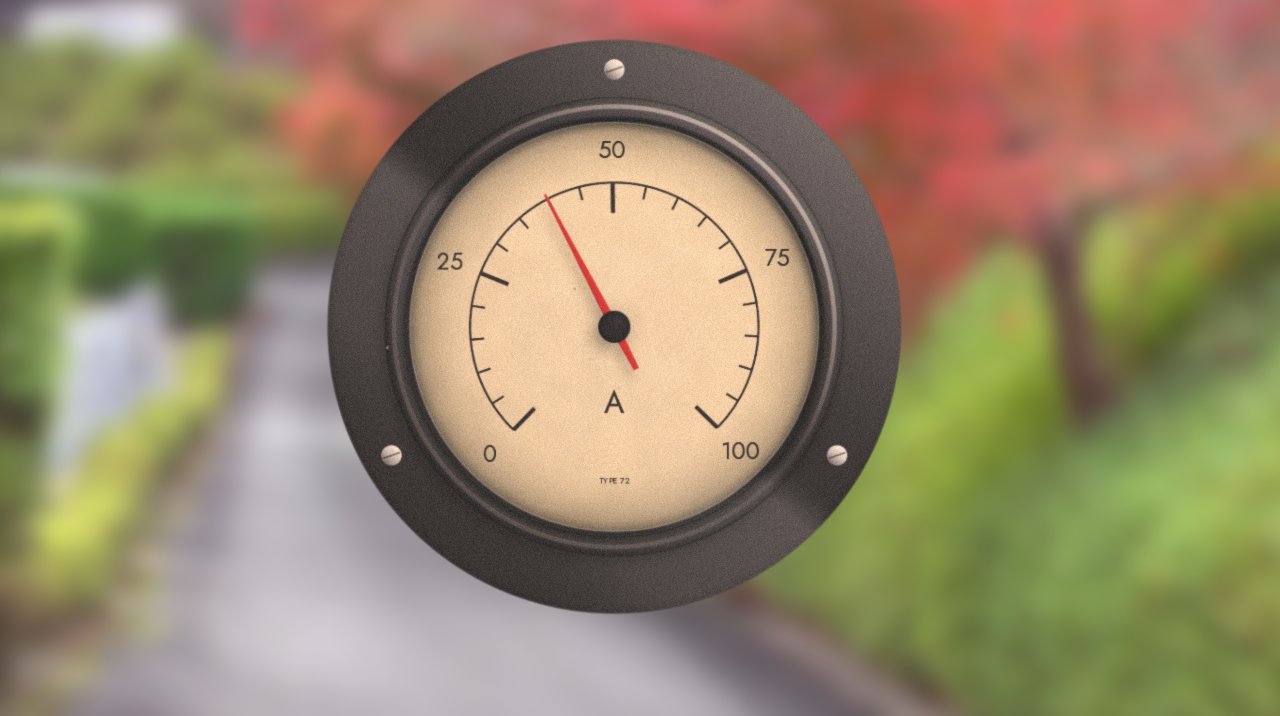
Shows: {"value": 40, "unit": "A"}
